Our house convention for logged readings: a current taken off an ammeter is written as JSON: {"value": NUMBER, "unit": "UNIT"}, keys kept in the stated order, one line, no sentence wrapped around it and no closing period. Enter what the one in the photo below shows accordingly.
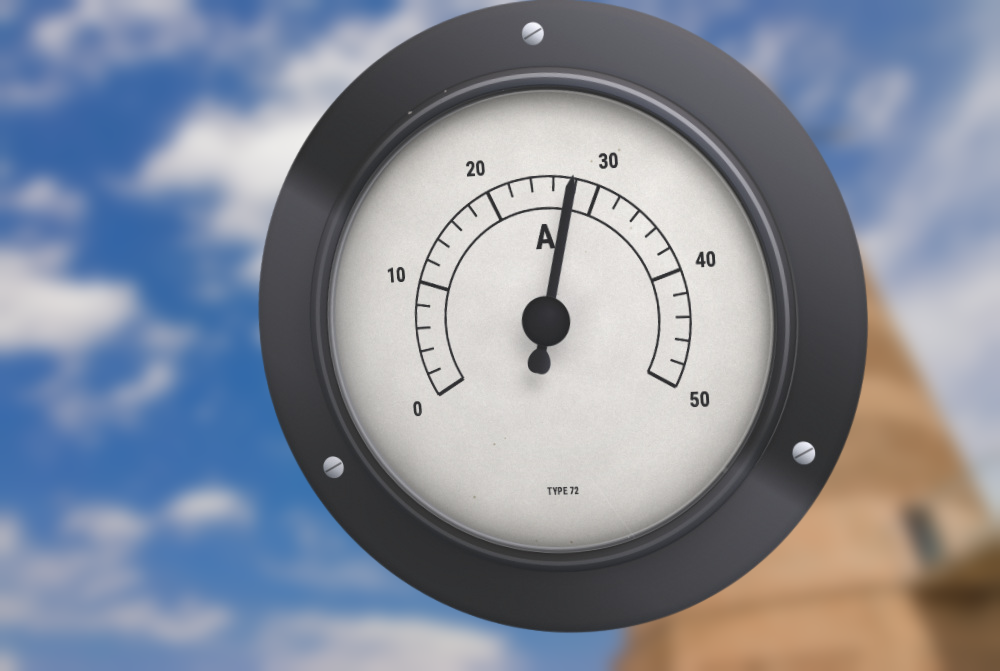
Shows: {"value": 28, "unit": "A"}
